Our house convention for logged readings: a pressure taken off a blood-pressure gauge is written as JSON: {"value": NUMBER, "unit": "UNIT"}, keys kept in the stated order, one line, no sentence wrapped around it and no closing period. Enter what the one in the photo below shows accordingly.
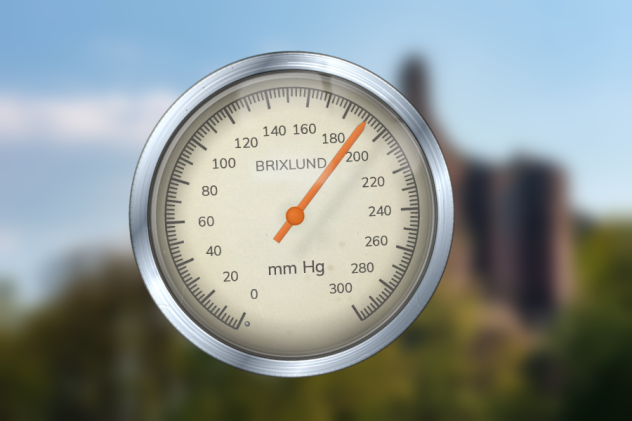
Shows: {"value": 190, "unit": "mmHg"}
